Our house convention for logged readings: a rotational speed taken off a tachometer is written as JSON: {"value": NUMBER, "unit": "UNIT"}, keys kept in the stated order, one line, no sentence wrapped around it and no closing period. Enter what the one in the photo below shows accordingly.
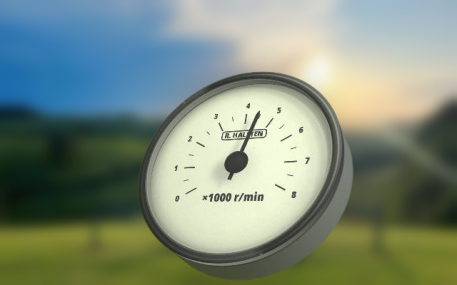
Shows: {"value": 4500, "unit": "rpm"}
